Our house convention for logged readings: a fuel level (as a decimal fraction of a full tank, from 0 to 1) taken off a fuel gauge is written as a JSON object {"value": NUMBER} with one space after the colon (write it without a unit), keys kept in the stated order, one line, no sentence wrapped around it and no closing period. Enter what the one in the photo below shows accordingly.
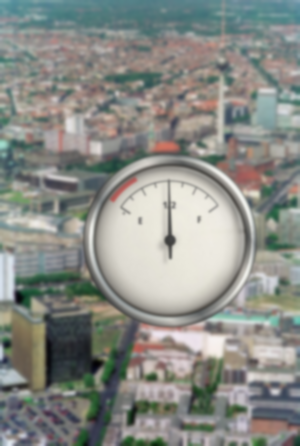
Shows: {"value": 0.5}
